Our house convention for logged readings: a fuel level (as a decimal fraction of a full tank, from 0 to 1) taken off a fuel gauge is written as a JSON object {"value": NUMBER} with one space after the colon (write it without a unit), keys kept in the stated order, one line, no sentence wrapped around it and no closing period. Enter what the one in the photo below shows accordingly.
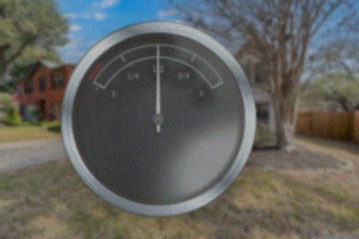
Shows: {"value": 0.5}
